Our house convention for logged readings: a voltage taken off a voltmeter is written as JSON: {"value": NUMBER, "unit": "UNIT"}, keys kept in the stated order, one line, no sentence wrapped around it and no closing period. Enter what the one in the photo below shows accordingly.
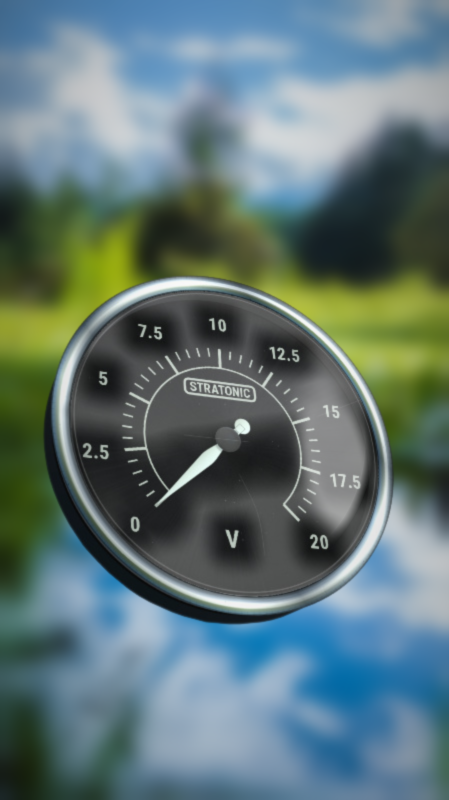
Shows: {"value": 0, "unit": "V"}
